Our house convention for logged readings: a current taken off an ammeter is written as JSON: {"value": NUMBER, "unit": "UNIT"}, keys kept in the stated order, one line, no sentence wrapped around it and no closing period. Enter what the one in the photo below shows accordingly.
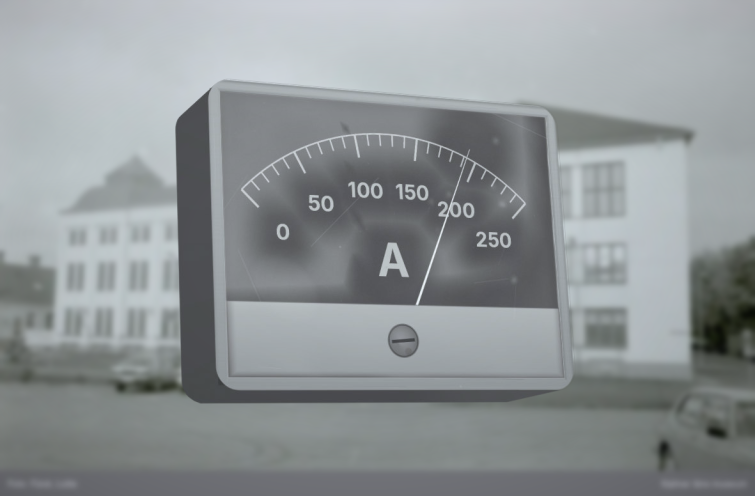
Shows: {"value": 190, "unit": "A"}
